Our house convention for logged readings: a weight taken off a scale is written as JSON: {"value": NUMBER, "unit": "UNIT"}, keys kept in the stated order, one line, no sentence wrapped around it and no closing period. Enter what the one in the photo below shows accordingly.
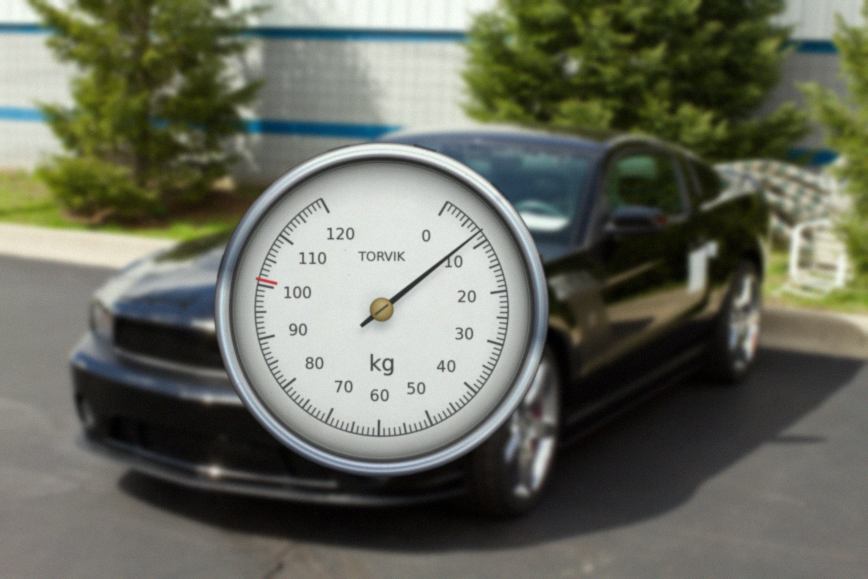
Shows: {"value": 8, "unit": "kg"}
